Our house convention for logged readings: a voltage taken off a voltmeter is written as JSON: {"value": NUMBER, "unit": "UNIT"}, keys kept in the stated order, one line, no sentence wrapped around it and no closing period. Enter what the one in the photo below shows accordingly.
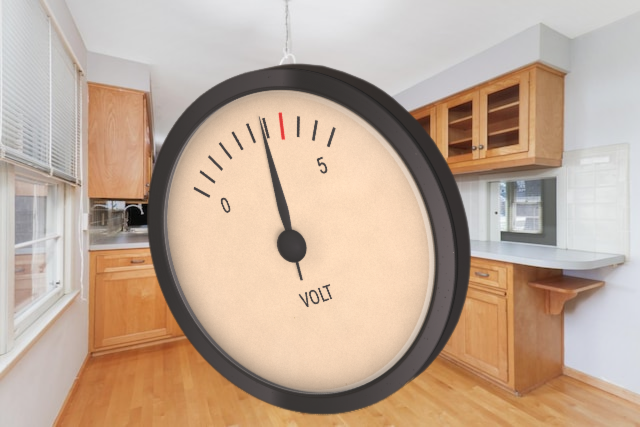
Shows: {"value": 3, "unit": "V"}
